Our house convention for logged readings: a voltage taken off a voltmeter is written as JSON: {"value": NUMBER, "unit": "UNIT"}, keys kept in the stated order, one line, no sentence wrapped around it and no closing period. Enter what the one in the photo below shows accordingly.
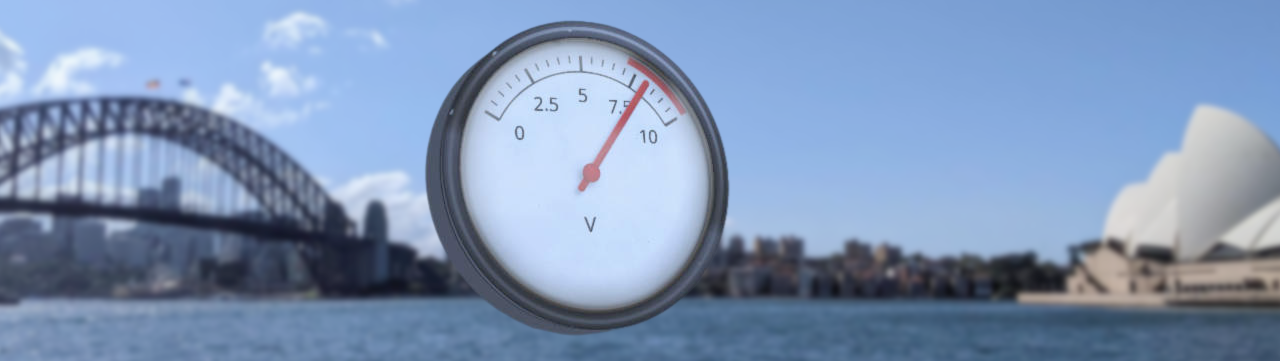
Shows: {"value": 8, "unit": "V"}
